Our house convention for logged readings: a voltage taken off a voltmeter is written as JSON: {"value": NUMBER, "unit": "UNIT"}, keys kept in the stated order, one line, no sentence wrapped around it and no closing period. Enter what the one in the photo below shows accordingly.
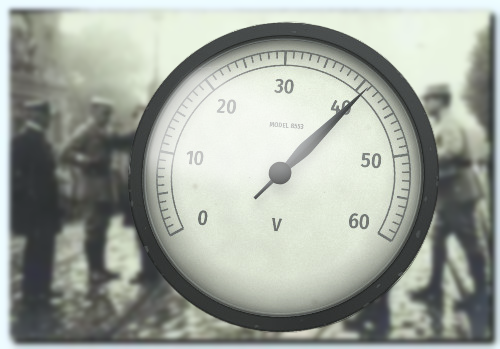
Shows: {"value": 41, "unit": "V"}
